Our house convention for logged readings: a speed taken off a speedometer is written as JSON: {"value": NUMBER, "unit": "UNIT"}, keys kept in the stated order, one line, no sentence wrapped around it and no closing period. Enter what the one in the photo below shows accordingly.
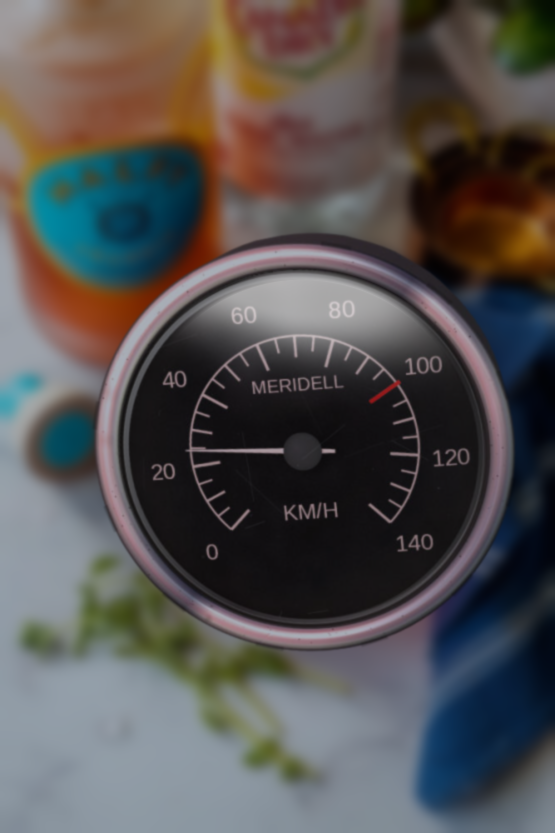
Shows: {"value": 25, "unit": "km/h"}
